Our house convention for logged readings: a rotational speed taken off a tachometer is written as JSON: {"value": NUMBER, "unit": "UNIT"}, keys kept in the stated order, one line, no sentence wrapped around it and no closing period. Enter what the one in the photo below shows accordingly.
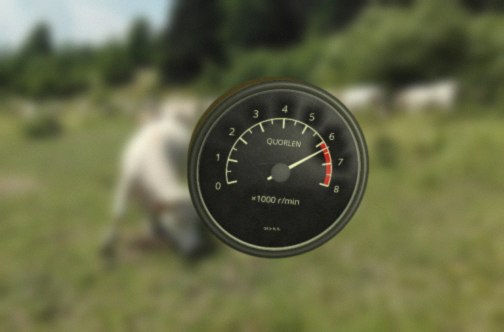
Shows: {"value": 6250, "unit": "rpm"}
